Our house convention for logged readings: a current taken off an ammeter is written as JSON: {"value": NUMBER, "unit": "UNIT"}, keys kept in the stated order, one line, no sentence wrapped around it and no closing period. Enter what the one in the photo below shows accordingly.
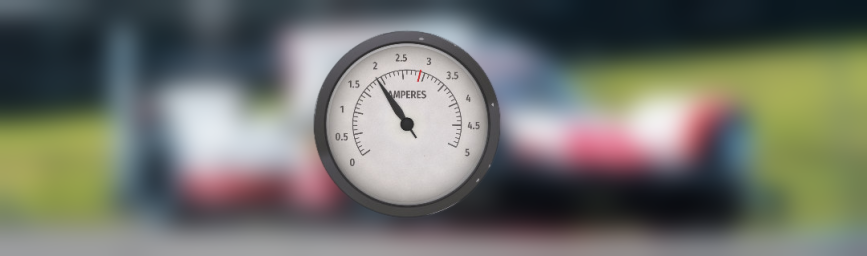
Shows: {"value": 1.9, "unit": "A"}
